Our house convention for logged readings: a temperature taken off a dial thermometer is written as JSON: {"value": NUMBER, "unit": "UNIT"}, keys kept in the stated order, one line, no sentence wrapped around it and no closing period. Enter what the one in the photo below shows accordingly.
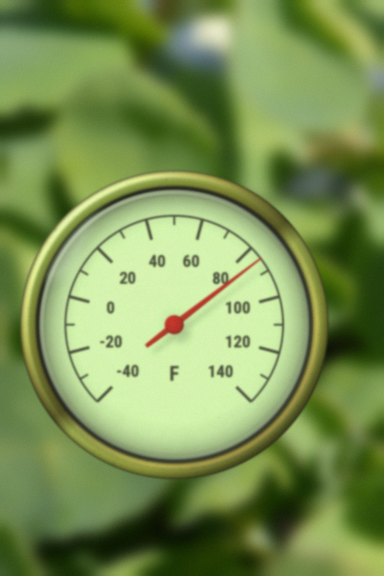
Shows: {"value": 85, "unit": "°F"}
